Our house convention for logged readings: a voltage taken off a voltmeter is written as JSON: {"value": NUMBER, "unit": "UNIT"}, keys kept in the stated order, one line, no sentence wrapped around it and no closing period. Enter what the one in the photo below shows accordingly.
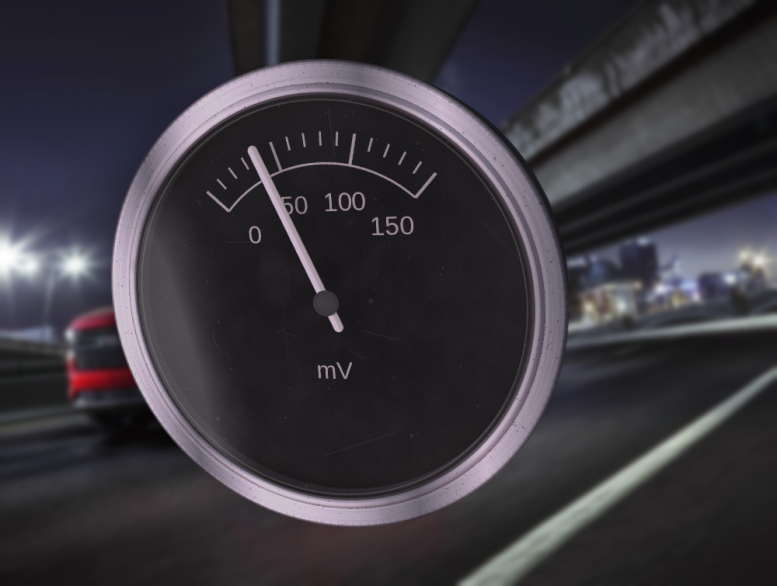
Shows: {"value": 40, "unit": "mV"}
